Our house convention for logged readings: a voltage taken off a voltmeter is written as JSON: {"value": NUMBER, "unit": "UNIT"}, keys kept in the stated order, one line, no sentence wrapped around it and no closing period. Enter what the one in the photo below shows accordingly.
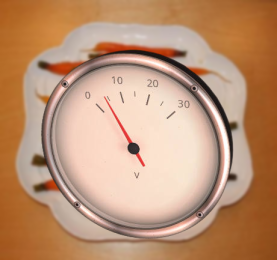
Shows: {"value": 5, "unit": "V"}
